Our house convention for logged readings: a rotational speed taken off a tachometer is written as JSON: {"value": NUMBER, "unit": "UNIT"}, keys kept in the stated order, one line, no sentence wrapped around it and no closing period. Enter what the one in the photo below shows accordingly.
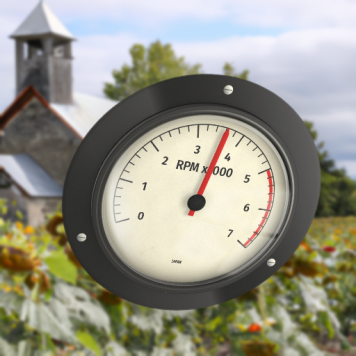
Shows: {"value": 3600, "unit": "rpm"}
